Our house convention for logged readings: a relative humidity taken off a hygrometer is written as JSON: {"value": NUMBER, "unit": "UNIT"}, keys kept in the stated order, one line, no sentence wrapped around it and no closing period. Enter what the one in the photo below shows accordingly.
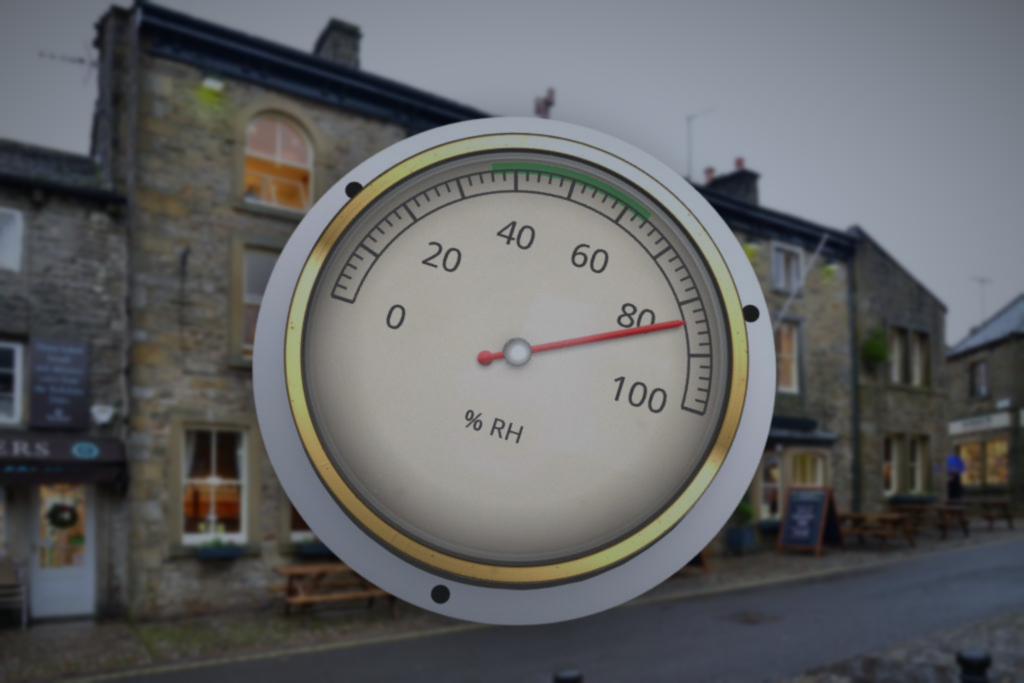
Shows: {"value": 84, "unit": "%"}
